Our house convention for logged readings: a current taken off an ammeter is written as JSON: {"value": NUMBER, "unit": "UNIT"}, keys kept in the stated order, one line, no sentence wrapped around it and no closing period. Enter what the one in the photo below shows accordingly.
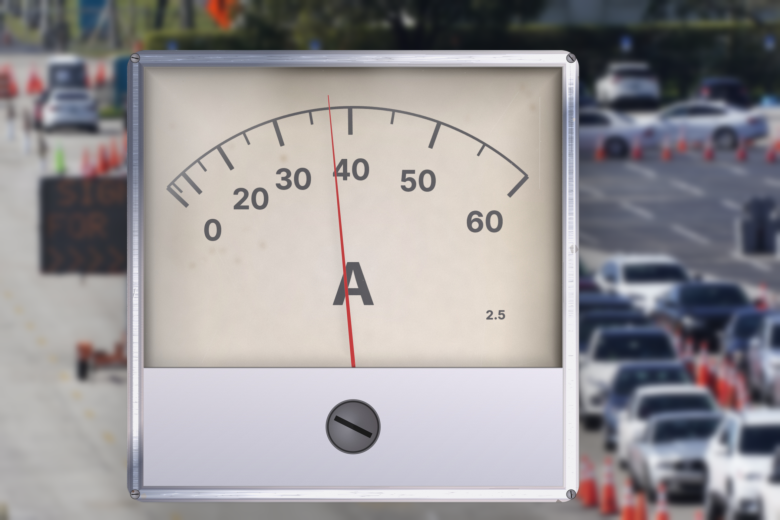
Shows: {"value": 37.5, "unit": "A"}
